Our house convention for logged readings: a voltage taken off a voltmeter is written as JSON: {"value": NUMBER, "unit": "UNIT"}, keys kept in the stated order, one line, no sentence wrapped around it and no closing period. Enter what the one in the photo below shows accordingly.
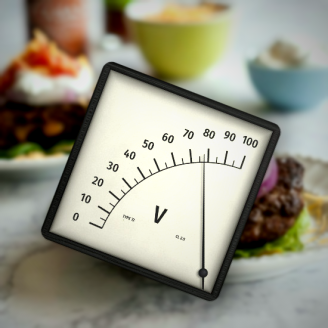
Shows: {"value": 77.5, "unit": "V"}
